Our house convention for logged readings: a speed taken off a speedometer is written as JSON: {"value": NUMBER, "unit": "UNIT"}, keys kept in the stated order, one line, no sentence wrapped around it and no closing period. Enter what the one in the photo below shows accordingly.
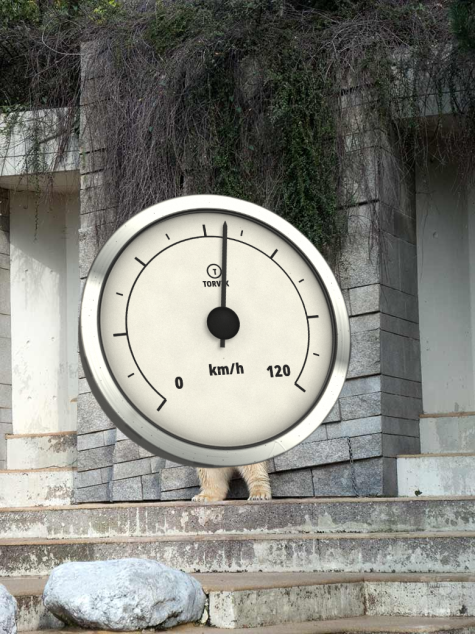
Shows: {"value": 65, "unit": "km/h"}
